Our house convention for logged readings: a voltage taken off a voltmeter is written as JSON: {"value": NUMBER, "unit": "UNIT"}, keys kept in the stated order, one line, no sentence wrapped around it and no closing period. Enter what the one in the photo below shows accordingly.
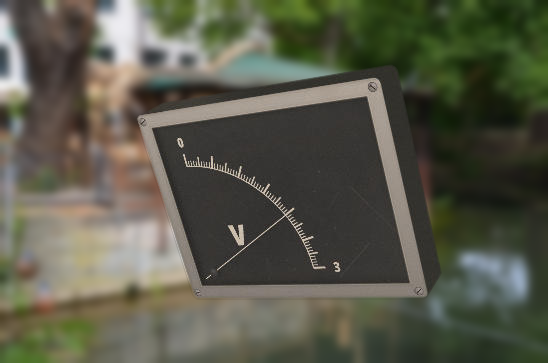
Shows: {"value": 2, "unit": "V"}
